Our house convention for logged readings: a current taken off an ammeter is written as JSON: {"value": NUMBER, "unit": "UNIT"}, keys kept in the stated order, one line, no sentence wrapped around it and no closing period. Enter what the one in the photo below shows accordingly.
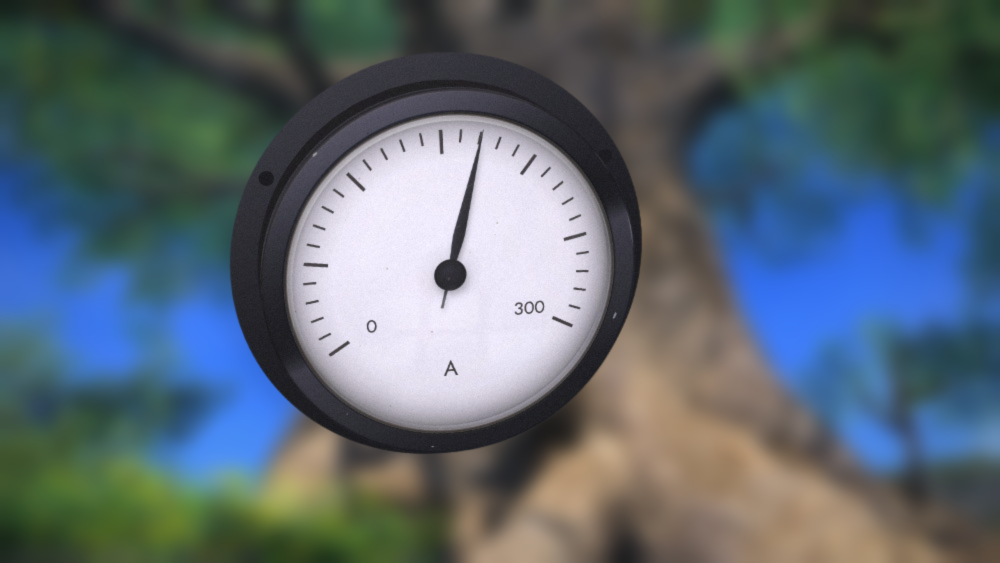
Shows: {"value": 170, "unit": "A"}
